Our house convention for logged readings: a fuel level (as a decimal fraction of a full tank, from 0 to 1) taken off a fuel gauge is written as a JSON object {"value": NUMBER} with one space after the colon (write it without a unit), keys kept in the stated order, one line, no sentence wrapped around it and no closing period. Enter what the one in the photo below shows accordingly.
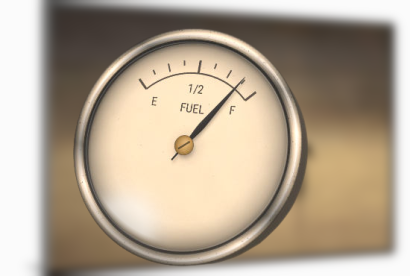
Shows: {"value": 0.875}
